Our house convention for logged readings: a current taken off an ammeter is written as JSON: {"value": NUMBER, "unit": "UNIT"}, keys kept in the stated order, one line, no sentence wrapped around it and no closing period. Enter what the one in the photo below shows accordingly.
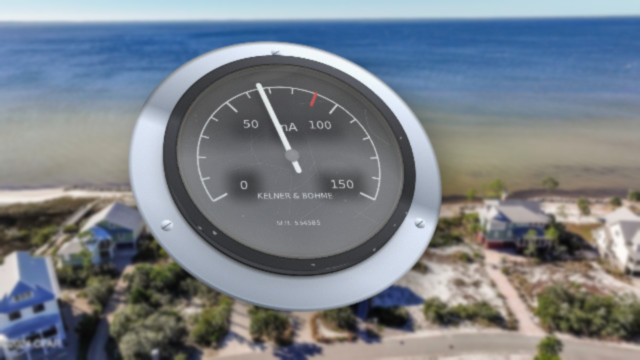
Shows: {"value": 65, "unit": "mA"}
